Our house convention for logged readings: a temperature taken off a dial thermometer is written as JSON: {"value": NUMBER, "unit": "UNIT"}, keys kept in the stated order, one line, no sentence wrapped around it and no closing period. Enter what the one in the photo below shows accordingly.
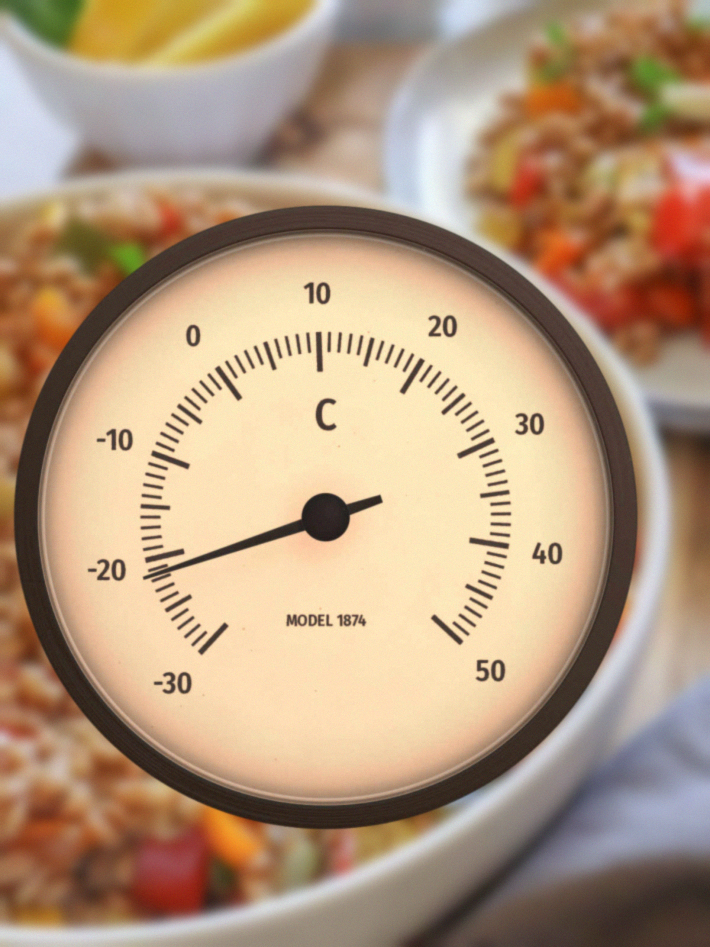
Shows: {"value": -21.5, "unit": "°C"}
